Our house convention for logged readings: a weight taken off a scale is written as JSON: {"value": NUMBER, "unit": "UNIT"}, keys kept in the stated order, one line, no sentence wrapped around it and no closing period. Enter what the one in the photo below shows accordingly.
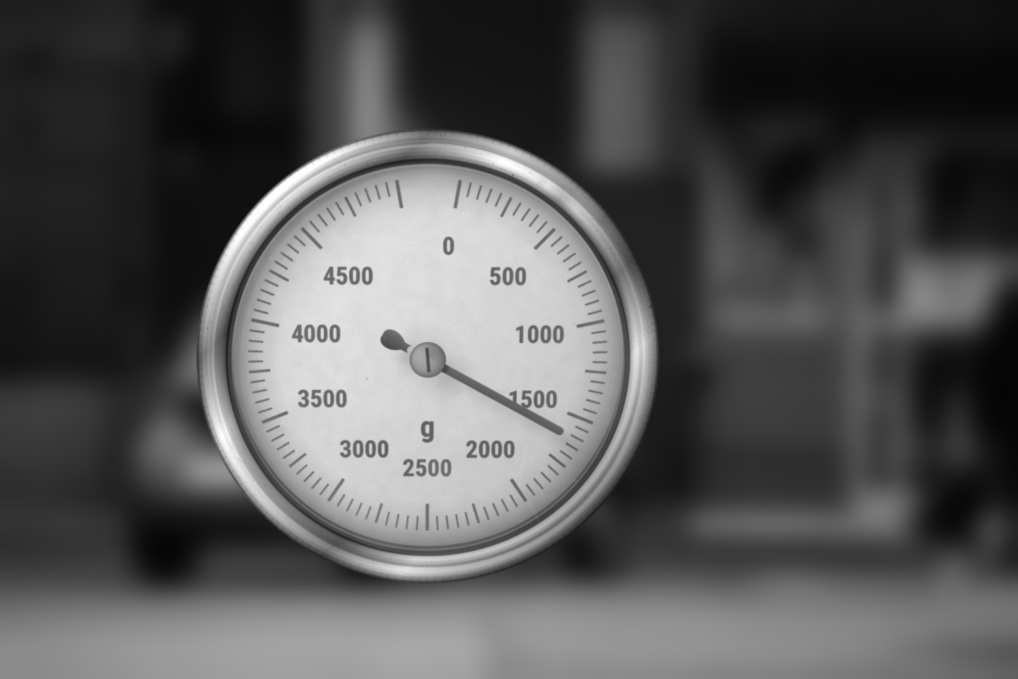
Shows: {"value": 1600, "unit": "g"}
